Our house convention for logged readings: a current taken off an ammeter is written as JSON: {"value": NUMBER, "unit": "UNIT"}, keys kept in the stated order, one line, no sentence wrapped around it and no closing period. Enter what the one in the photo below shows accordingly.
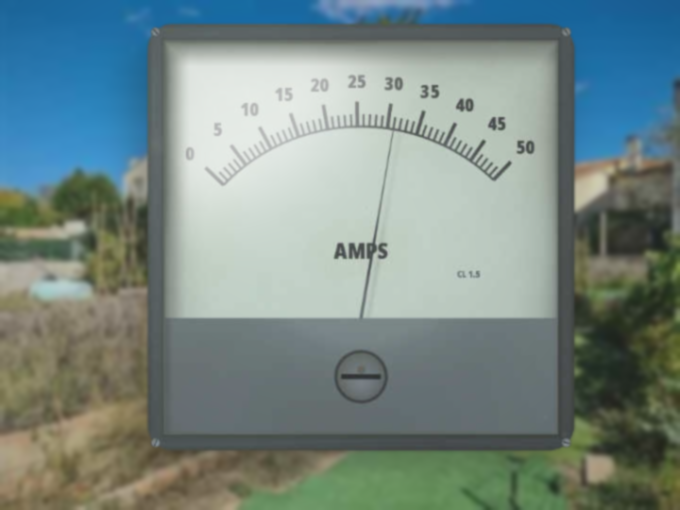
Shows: {"value": 31, "unit": "A"}
